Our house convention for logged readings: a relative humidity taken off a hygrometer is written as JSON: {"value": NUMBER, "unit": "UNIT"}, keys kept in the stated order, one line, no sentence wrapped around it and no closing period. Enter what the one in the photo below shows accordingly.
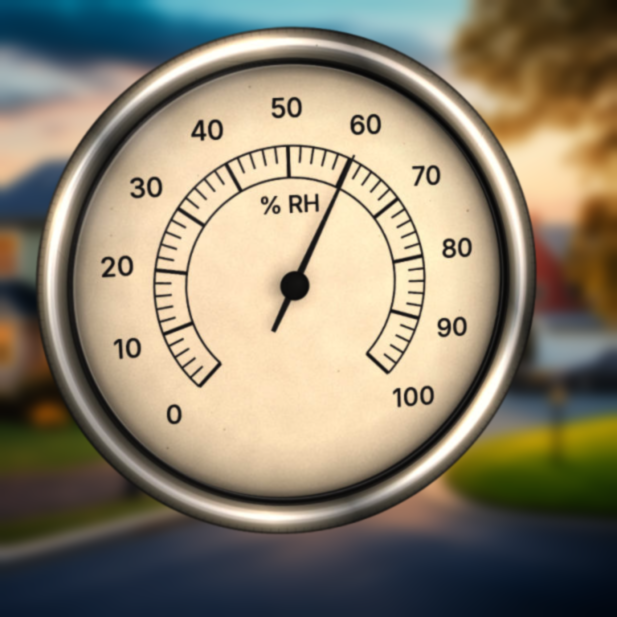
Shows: {"value": 60, "unit": "%"}
